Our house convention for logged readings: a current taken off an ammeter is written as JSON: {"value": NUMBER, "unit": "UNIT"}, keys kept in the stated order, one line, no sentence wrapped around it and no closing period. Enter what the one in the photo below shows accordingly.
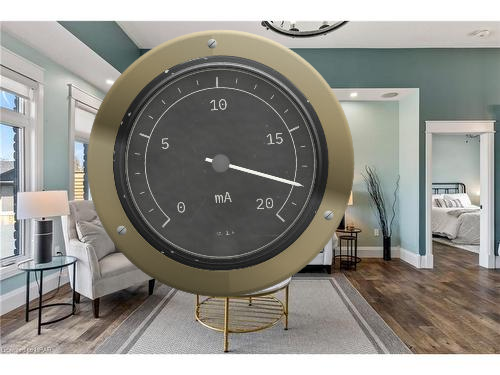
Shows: {"value": 18, "unit": "mA"}
